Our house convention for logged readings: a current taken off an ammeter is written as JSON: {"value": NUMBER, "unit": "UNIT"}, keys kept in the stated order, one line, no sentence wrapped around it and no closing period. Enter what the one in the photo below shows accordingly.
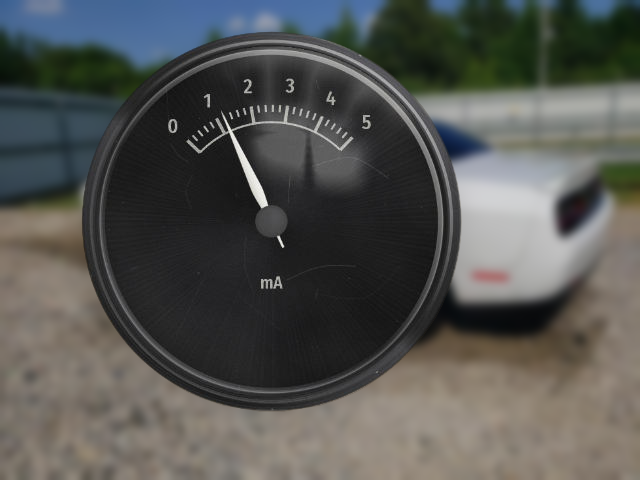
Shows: {"value": 1.2, "unit": "mA"}
